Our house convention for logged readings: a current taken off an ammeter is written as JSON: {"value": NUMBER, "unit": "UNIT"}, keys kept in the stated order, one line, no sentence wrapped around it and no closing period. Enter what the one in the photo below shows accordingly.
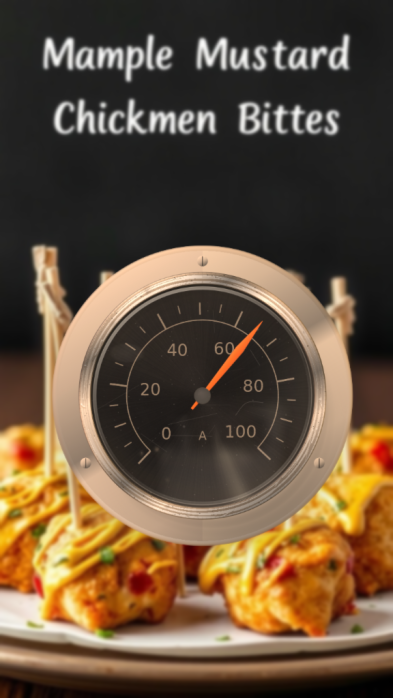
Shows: {"value": 65, "unit": "A"}
